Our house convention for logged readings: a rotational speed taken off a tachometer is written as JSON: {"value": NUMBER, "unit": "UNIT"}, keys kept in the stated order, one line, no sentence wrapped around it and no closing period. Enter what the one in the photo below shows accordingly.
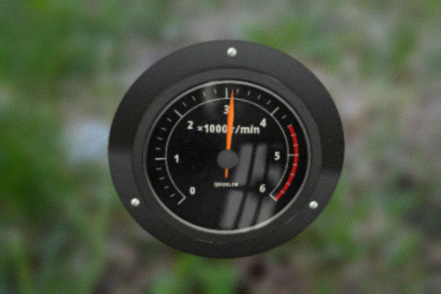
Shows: {"value": 3100, "unit": "rpm"}
